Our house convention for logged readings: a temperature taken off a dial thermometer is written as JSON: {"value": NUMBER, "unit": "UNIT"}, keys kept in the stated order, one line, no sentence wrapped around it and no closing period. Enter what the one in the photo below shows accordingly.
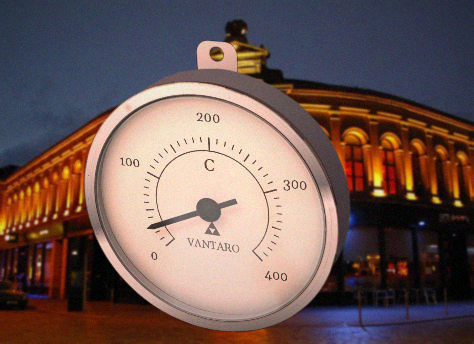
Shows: {"value": 30, "unit": "°C"}
